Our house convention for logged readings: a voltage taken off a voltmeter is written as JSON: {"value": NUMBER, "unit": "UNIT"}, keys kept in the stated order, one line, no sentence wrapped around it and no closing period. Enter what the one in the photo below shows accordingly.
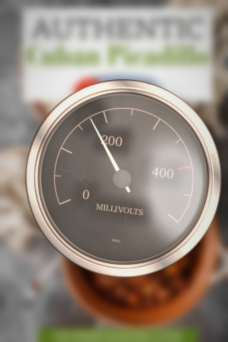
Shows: {"value": 175, "unit": "mV"}
